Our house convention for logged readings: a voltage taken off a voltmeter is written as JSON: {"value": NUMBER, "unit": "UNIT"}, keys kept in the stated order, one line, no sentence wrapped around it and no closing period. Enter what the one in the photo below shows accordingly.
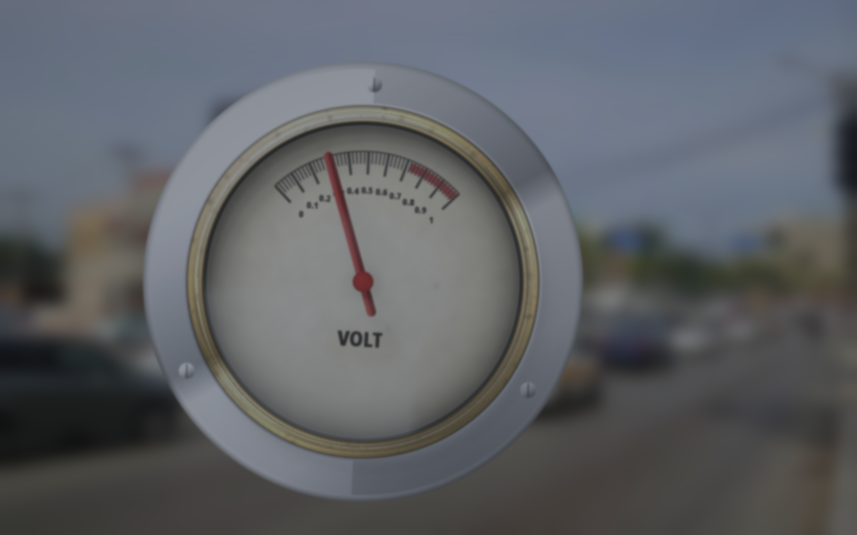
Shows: {"value": 0.3, "unit": "V"}
